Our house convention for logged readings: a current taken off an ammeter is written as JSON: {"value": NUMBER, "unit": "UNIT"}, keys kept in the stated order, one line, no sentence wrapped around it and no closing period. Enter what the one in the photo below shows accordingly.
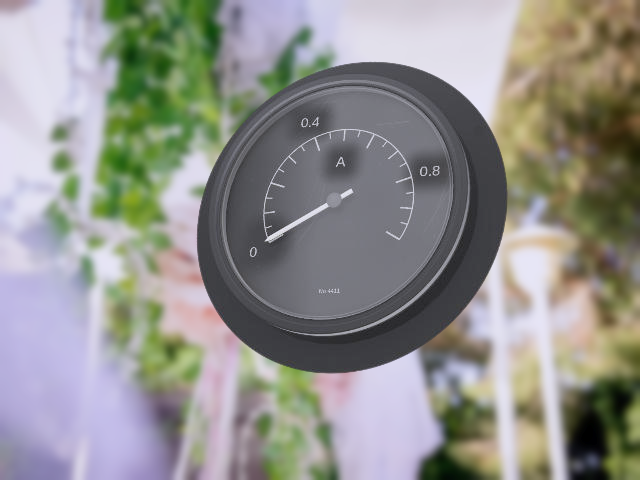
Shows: {"value": 0, "unit": "A"}
